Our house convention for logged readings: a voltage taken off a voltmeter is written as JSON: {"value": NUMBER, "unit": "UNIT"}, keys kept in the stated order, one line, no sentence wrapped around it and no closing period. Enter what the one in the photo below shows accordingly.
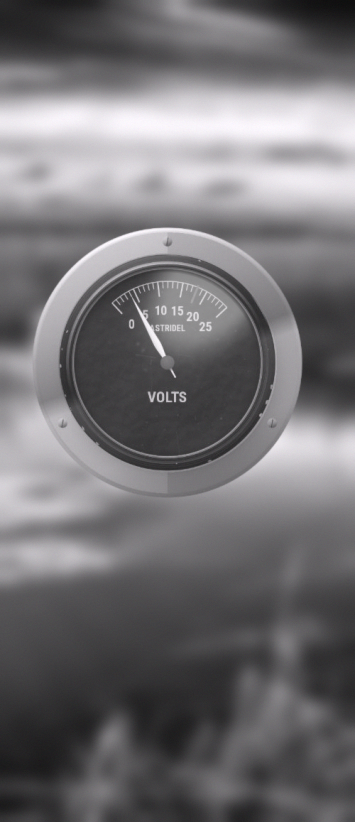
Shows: {"value": 4, "unit": "V"}
